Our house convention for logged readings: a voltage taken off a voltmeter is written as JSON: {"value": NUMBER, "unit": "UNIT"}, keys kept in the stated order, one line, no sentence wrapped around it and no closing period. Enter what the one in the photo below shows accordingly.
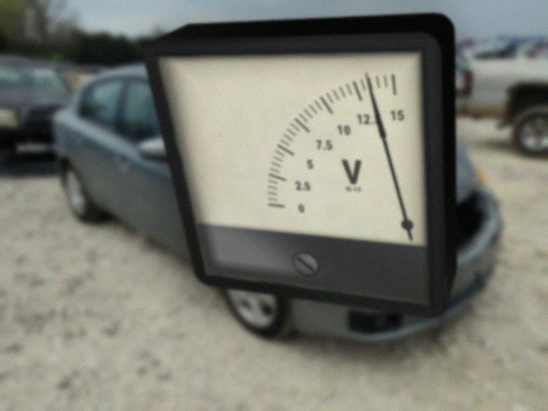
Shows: {"value": 13.5, "unit": "V"}
